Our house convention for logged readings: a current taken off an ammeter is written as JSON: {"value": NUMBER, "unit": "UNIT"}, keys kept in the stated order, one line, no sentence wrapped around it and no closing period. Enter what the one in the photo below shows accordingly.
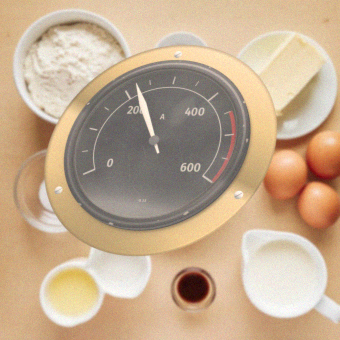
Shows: {"value": 225, "unit": "A"}
